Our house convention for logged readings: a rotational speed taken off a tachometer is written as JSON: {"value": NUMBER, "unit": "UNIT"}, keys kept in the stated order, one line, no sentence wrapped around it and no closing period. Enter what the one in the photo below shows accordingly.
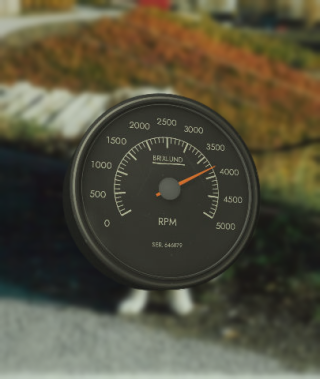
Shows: {"value": 3800, "unit": "rpm"}
